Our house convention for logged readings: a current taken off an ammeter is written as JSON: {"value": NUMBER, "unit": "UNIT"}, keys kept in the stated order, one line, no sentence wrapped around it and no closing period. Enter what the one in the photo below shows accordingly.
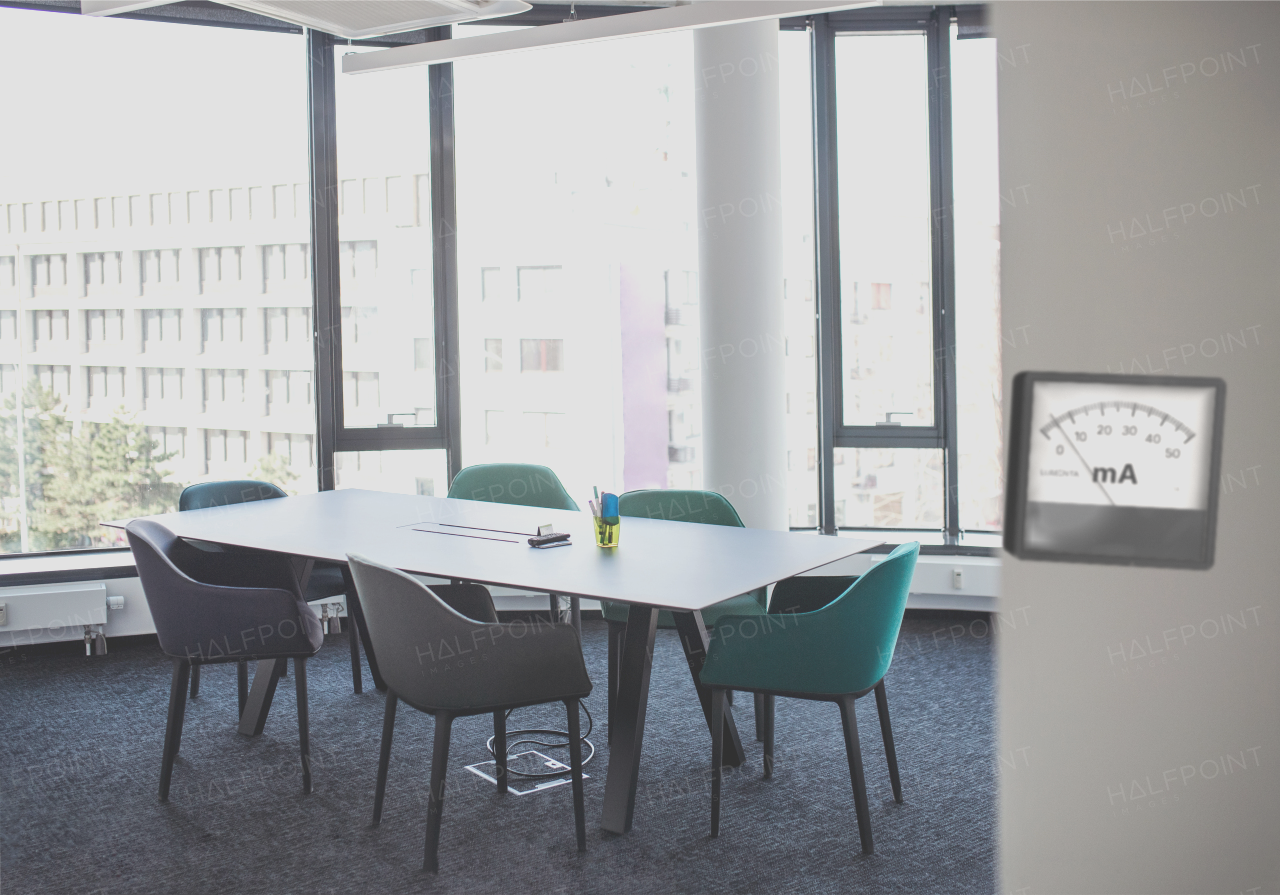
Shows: {"value": 5, "unit": "mA"}
